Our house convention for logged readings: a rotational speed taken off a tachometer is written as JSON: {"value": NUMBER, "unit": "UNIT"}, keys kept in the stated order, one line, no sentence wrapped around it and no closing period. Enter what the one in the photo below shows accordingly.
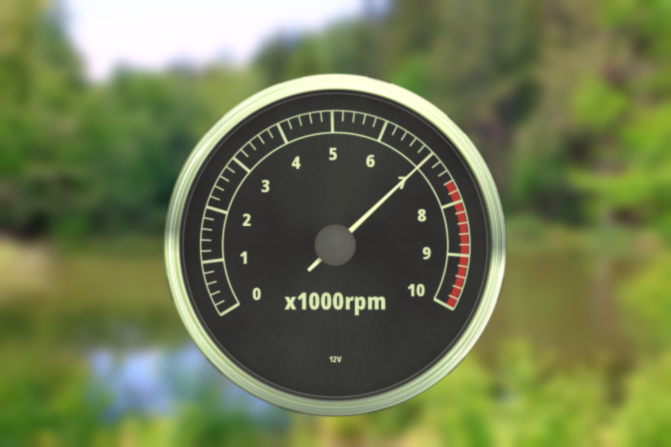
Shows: {"value": 7000, "unit": "rpm"}
